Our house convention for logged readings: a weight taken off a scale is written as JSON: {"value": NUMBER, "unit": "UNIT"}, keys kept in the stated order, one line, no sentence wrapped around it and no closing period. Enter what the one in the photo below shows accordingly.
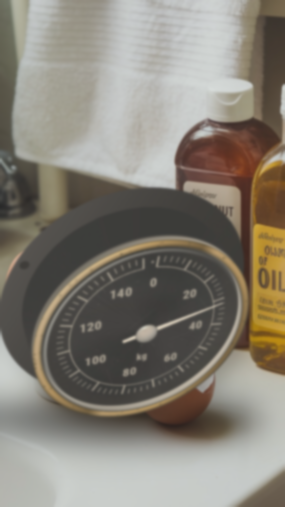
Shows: {"value": 30, "unit": "kg"}
